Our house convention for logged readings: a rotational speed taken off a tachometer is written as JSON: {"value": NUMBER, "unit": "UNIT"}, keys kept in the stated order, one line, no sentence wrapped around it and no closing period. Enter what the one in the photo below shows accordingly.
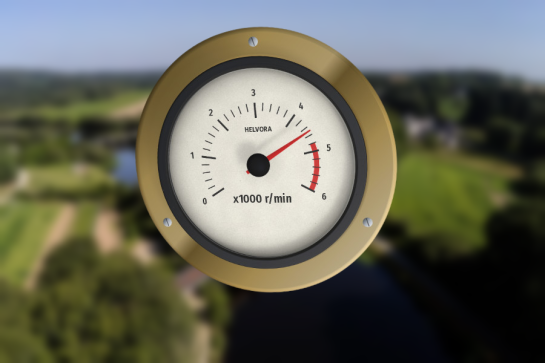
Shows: {"value": 4500, "unit": "rpm"}
